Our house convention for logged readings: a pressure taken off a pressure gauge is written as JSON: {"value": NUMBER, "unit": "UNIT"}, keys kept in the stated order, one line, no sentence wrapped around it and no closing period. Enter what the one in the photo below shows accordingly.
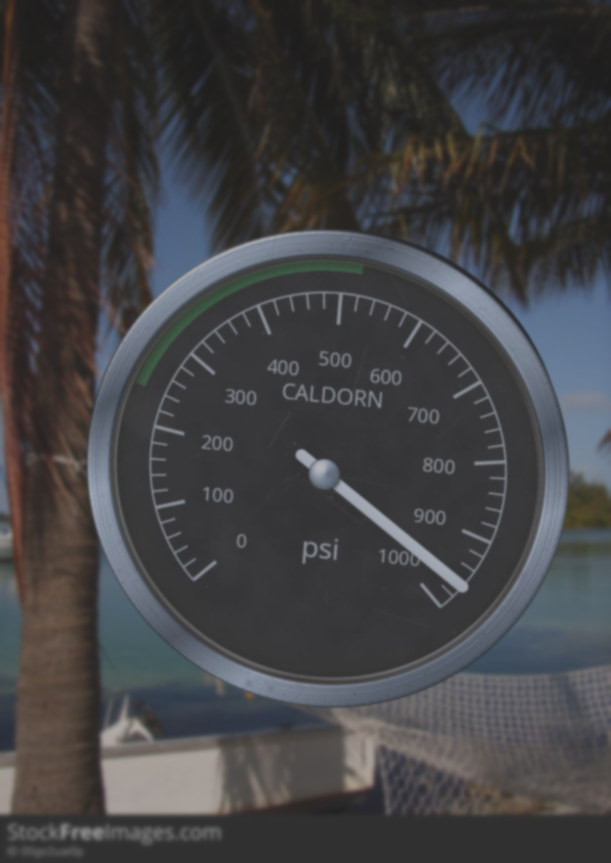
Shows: {"value": 960, "unit": "psi"}
